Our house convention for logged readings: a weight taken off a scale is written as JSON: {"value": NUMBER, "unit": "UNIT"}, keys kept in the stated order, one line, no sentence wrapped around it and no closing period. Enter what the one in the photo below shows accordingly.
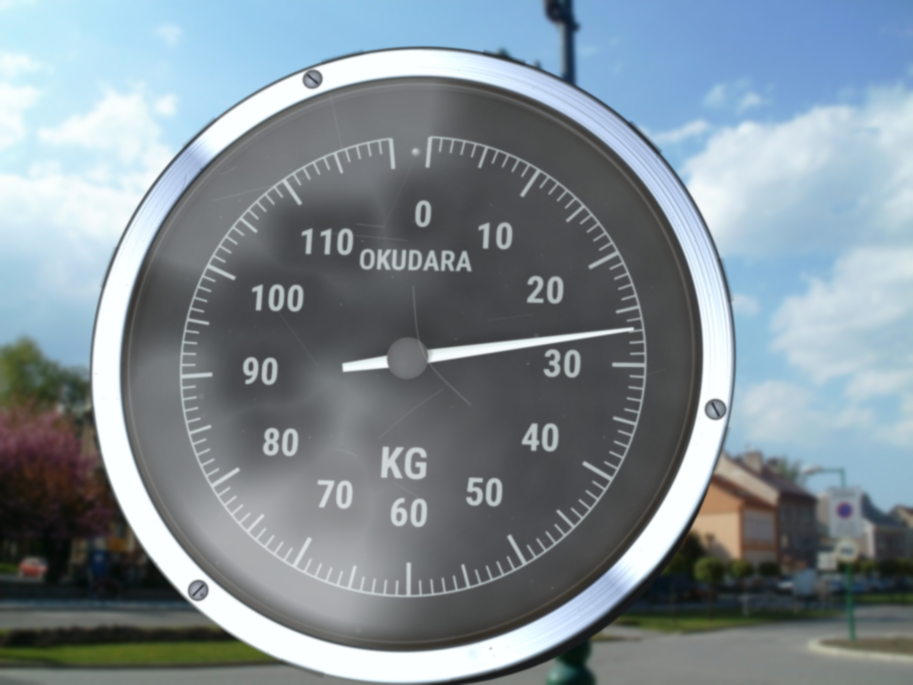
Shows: {"value": 27, "unit": "kg"}
